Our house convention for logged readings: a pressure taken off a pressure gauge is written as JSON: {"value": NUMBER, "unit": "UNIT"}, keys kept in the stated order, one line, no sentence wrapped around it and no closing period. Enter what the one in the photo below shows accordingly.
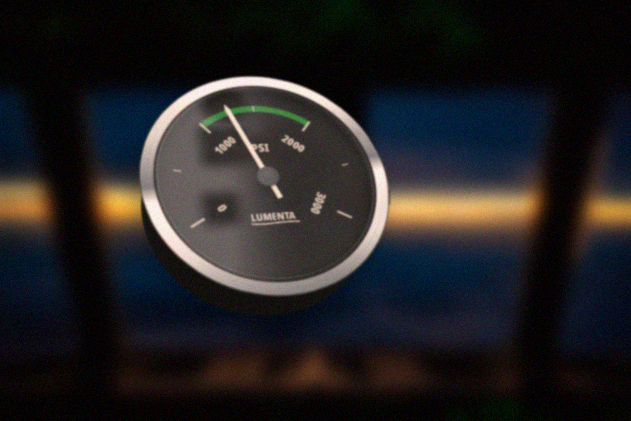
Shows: {"value": 1250, "unit": "psi"}
